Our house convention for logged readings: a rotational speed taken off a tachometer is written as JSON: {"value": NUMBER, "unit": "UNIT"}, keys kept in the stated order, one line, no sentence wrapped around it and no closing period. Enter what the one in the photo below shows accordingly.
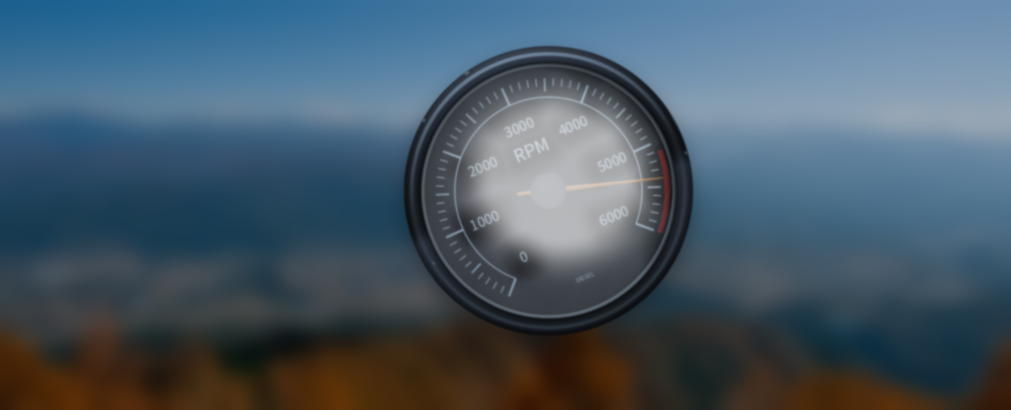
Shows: {"value": 5400, "unit": "rpm"}
